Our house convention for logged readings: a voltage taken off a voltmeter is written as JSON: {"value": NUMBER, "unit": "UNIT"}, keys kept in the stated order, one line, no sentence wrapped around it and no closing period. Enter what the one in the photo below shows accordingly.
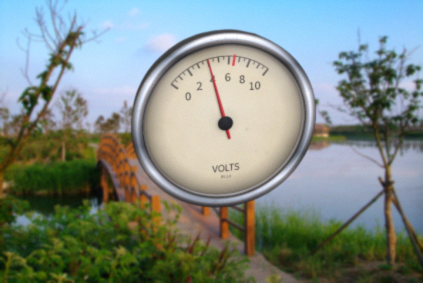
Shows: {"value": 4, "unit": "V"}
